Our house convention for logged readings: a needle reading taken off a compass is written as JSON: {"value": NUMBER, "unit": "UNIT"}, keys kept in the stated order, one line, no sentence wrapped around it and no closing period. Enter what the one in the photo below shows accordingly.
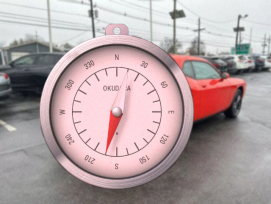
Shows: {"value": 195, "unit": "°"}
